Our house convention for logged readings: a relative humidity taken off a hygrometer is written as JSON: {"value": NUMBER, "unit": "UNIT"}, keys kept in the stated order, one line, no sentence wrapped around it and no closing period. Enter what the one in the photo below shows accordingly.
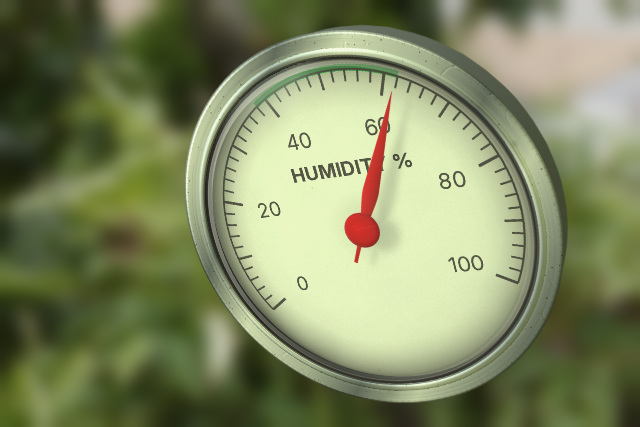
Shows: {"value": 62, "unit": "%"}
